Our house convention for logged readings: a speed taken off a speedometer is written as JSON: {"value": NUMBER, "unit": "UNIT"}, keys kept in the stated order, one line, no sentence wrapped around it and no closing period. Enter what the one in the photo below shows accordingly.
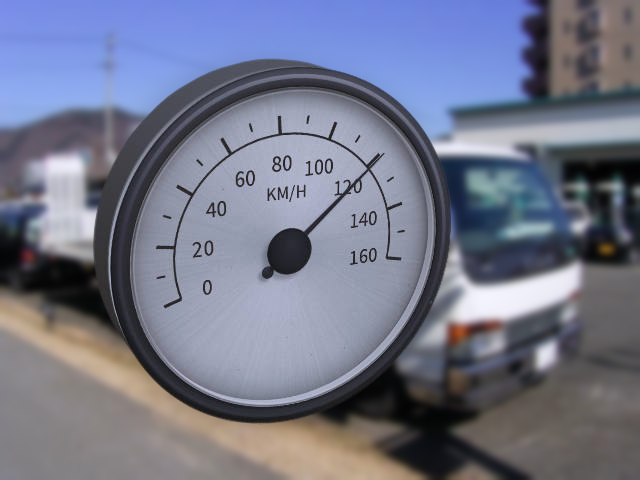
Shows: {"value": 120, "unit": "km/h"}
